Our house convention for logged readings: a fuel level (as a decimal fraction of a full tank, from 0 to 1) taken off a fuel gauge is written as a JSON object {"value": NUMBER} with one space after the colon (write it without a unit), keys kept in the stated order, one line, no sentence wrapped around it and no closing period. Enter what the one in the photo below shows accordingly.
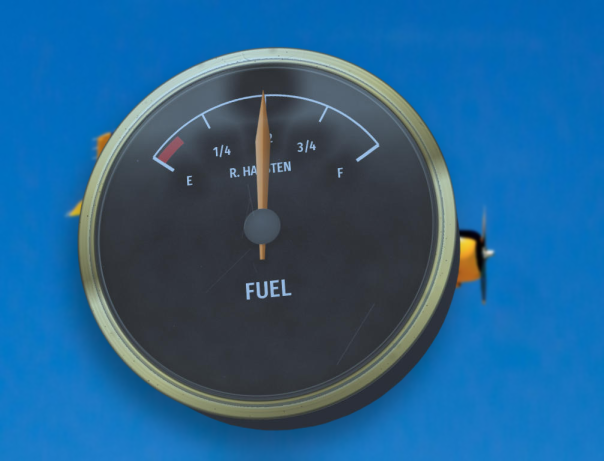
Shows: {"value": 0.5}
